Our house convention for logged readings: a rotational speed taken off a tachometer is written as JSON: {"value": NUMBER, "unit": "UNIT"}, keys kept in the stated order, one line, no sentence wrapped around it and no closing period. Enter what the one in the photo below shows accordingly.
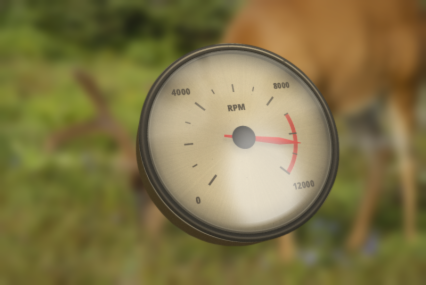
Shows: {"value": 10500, "unit": "rpm"}
